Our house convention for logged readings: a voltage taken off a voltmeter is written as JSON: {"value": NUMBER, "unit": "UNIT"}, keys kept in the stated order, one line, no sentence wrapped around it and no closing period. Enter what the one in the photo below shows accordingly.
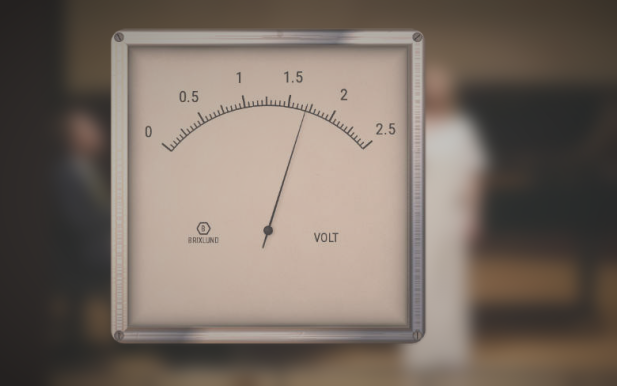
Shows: {"value": 1.7, "unit": "V"}
